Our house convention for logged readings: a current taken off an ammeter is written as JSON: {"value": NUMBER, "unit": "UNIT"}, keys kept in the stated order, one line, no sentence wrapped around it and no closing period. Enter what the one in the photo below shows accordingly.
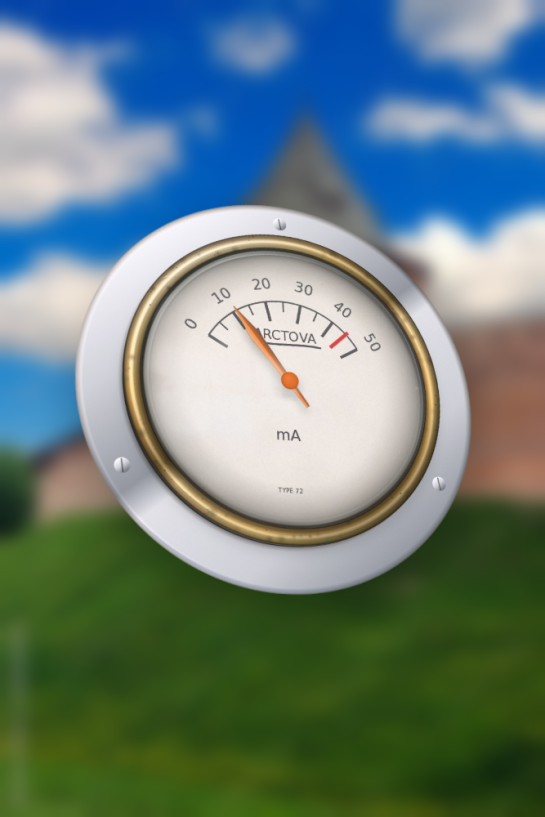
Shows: {"value": 10, "unit": "mA"}
